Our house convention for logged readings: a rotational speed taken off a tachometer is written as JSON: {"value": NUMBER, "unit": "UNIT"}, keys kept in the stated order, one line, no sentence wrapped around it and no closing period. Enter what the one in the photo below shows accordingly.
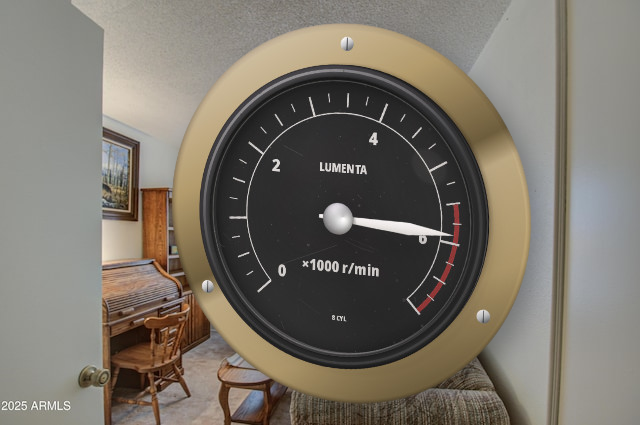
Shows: {"value": 5875, "unit": "rpm"}
